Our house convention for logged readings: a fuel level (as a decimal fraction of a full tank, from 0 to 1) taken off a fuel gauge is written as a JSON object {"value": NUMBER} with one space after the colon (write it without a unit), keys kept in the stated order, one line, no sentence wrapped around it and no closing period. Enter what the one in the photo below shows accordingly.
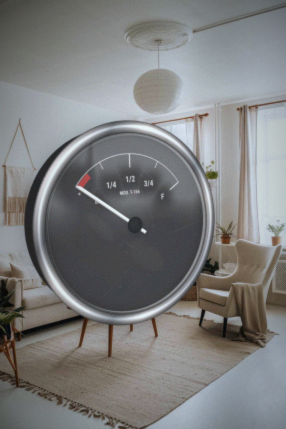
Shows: {"value": 0}
